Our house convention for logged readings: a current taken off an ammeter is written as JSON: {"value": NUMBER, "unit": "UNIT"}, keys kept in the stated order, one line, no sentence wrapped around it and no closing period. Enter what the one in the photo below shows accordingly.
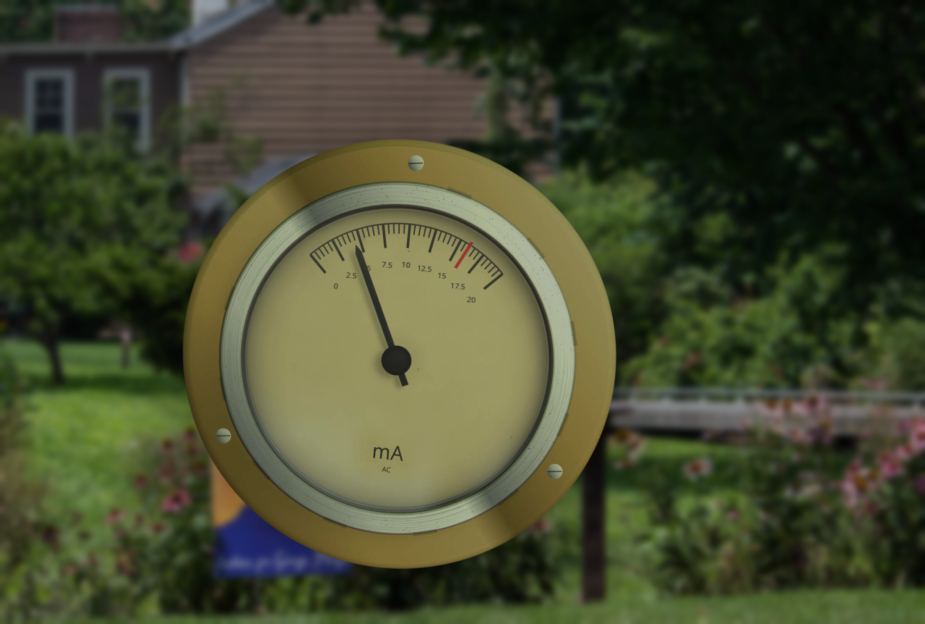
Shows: {"value": 4.5, "unit": "mA"}
